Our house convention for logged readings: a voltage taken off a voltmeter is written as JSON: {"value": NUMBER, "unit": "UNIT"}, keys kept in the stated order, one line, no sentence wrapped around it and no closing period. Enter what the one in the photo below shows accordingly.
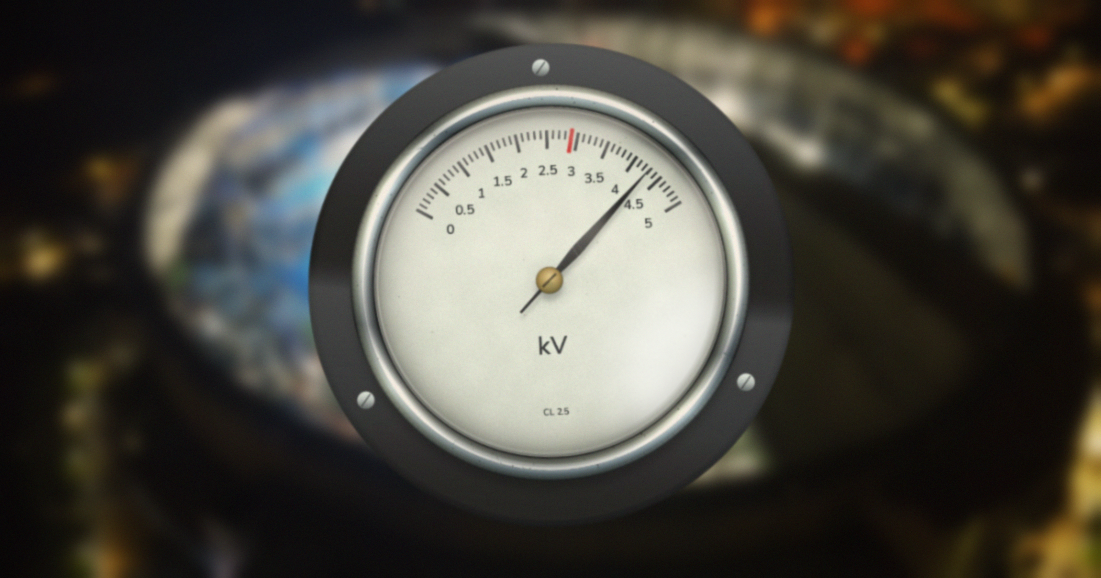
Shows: {"value": 4.3, "unit": "kV"}
